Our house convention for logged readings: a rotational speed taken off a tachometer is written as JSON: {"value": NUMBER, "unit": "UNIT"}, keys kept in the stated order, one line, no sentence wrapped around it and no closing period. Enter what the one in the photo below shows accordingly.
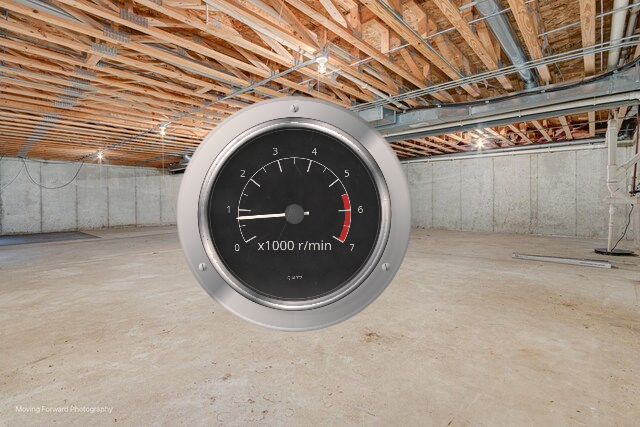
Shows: {"value": 750, "unit": "rpm"}
